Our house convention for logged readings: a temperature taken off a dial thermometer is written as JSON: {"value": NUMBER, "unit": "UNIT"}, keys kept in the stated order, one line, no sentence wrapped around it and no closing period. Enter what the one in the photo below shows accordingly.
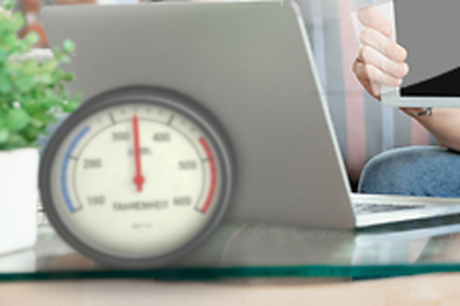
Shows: {"value": 340, "unit": "°F"}
